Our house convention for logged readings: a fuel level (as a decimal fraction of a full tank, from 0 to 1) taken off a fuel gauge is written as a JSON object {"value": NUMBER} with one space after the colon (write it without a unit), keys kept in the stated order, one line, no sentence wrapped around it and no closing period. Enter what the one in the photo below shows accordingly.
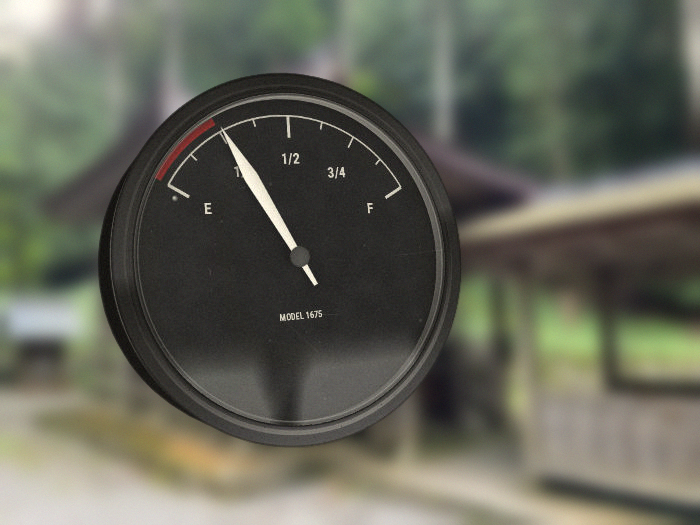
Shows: {"value": 0.25}
